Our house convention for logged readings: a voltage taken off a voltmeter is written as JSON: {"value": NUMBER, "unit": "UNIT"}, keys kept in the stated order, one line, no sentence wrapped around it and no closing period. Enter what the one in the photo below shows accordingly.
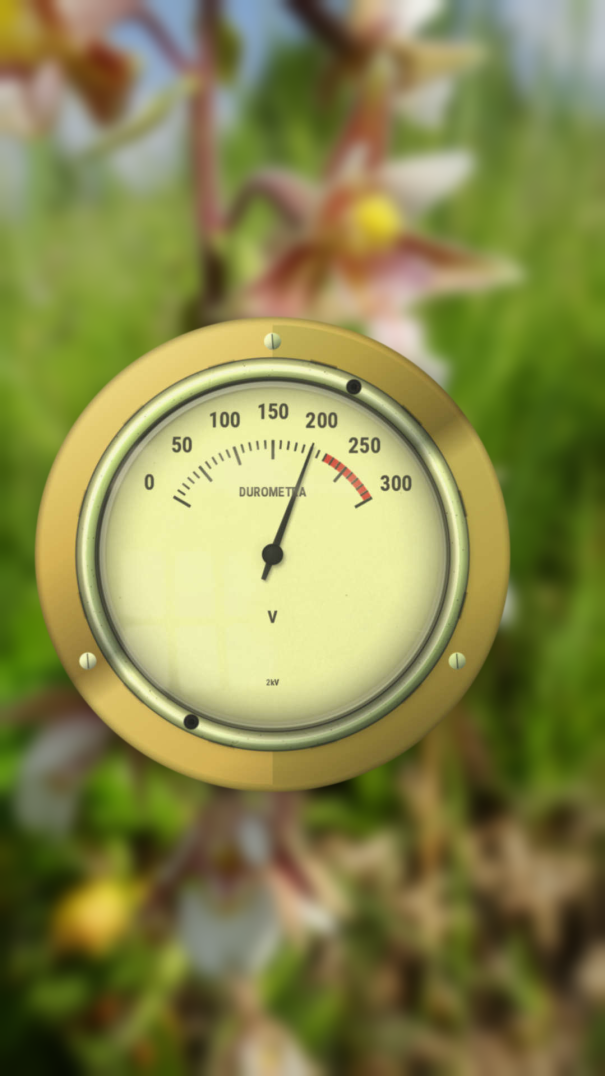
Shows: {"value": 200, "unit": "V"}
